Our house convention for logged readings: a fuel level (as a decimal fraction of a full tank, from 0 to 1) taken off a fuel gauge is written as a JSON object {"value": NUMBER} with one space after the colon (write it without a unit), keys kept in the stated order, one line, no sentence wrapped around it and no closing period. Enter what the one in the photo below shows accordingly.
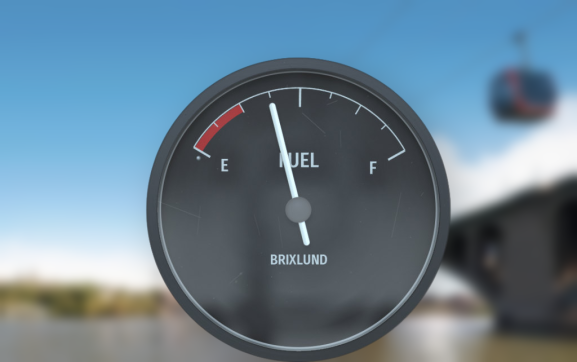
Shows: {"value": 0.375}
